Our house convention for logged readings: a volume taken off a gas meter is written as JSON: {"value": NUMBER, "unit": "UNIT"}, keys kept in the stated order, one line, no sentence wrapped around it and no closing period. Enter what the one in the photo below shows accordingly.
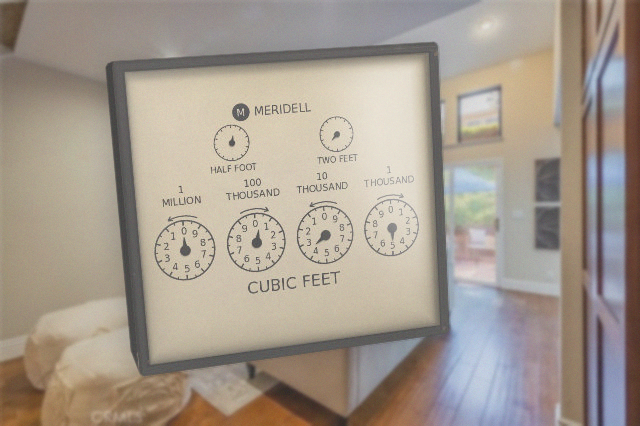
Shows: {"value": 3500, "unit": "ft³"}
